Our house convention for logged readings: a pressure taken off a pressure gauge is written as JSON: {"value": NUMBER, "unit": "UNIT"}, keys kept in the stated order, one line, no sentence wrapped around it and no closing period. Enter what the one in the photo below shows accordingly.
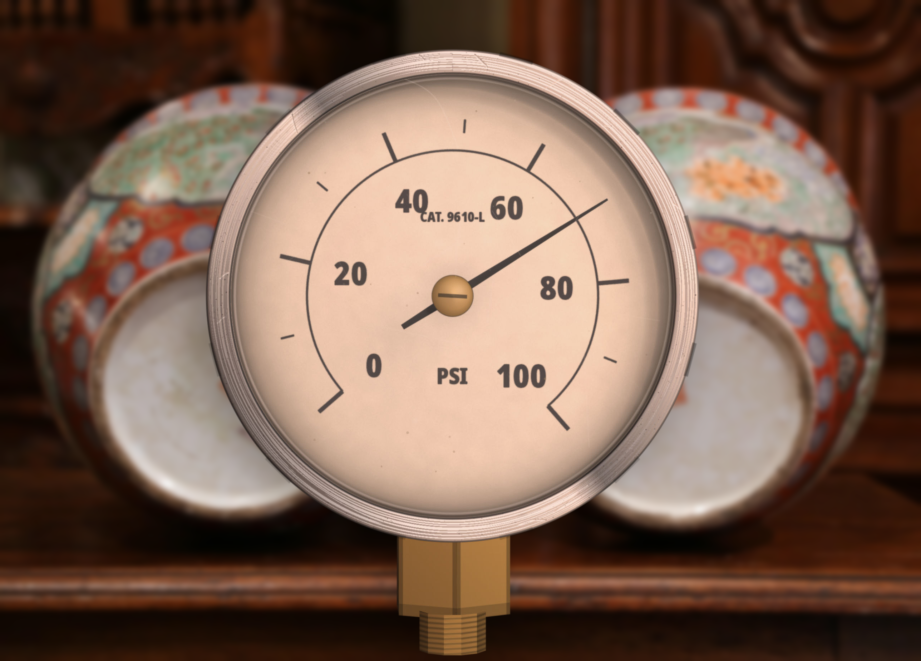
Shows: {"value": 70, "unit": "psi"}
